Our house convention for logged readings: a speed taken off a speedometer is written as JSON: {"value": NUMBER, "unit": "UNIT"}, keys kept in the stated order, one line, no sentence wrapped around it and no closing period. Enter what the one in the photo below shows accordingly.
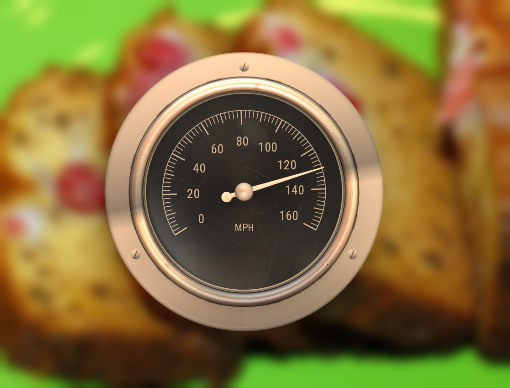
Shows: {"value": 130, "unit": "mph"}
